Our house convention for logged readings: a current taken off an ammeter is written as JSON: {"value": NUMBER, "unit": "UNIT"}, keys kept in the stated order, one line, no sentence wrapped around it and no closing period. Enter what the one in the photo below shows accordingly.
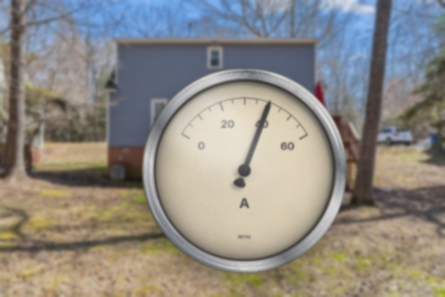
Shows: {"value": 40, "unit": "A"}
